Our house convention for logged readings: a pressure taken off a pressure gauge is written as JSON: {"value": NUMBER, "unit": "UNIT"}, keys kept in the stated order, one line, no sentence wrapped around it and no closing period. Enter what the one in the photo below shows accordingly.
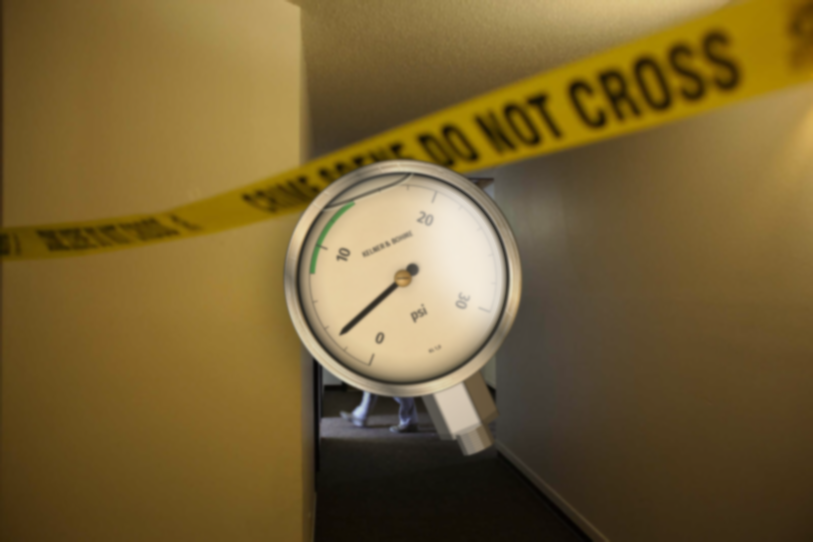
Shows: {"value": 3, "unit": "psi"}
